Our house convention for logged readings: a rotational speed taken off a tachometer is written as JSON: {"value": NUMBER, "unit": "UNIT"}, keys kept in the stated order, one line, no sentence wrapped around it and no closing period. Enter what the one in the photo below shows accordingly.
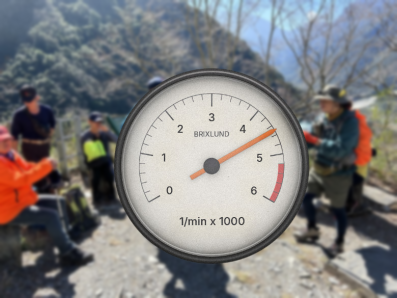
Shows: {"value": 4500, "unit": "rpm"}
